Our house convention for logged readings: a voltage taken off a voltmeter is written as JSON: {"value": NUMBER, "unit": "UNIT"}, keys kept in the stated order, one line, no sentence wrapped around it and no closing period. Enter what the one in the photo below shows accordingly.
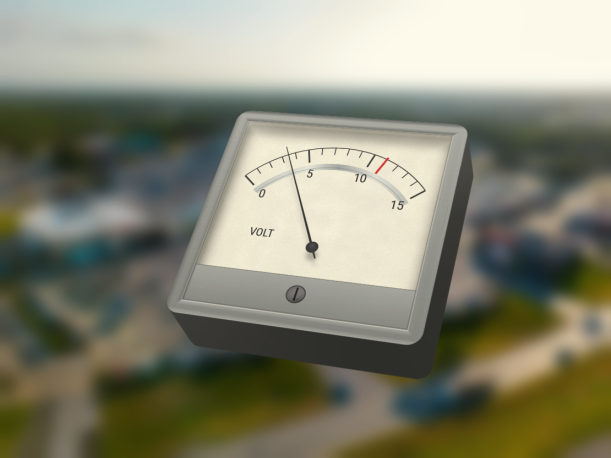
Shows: {"value": 3.5, "unit": "V"}
